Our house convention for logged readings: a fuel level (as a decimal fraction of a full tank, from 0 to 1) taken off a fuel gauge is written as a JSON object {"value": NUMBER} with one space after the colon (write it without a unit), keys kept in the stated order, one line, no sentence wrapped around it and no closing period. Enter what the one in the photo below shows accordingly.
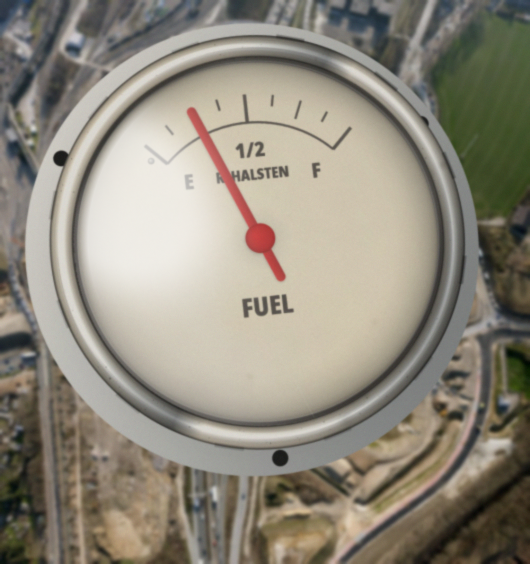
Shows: {"value": 0.25}
